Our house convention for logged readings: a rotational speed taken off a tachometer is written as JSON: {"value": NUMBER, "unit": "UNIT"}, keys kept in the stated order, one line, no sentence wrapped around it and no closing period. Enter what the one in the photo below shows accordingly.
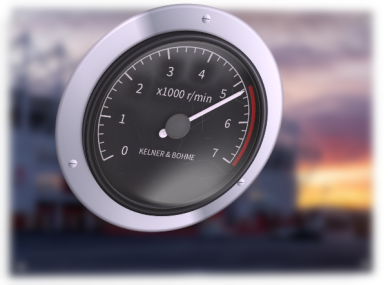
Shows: {"value": 5200, "unit": "rpm"}
